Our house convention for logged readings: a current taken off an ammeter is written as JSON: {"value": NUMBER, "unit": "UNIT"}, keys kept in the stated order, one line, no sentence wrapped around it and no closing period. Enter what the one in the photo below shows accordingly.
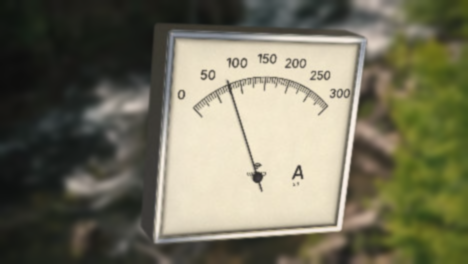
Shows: {"value": 75, "unit": "A"}
